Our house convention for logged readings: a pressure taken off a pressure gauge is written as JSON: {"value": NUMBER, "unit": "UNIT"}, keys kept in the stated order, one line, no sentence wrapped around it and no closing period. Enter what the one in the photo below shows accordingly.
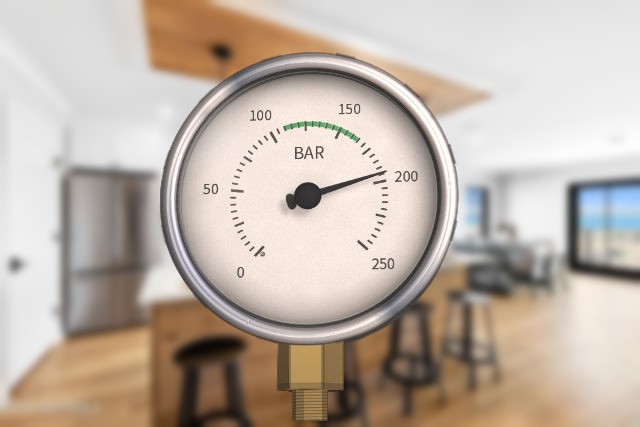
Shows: {"value": 195, "unit": "bar"}
